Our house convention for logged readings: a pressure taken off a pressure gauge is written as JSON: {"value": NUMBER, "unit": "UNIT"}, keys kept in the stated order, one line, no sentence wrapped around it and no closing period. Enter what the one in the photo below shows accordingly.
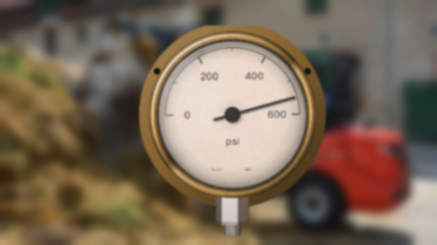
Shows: {"value": 550, "unit": "psi"}
